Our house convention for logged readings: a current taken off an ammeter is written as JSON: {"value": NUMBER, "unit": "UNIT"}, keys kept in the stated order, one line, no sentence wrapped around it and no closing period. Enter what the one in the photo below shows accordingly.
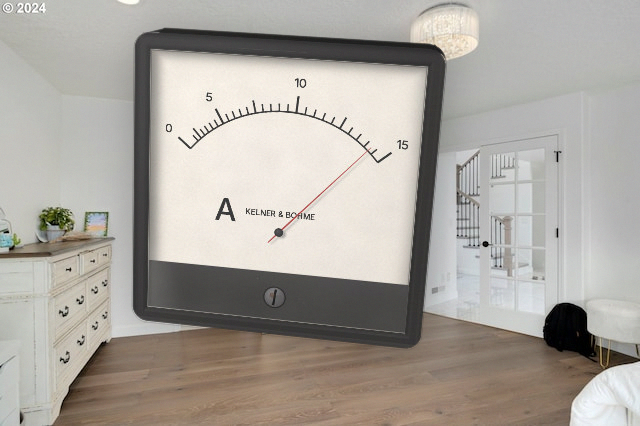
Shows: {"value": 14.25, "unit": "A"}
